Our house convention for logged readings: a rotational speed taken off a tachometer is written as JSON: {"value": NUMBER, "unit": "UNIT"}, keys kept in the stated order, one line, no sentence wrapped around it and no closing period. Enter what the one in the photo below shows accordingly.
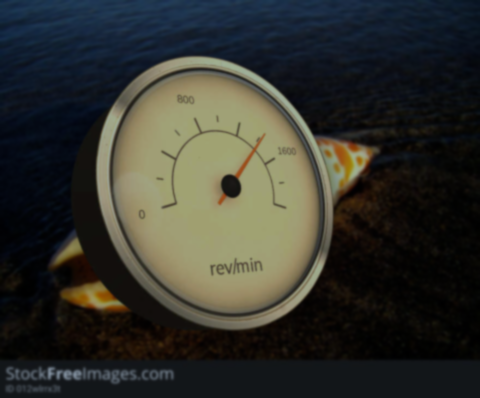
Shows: {"value": 1400, "unit": "rpm"}
